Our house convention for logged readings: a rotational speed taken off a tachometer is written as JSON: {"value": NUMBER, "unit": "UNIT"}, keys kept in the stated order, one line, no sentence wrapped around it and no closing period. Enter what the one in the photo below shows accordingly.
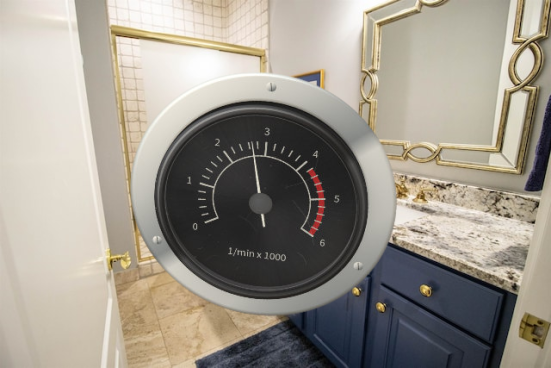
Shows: {"value": 2700, "unit": "rpm"}
